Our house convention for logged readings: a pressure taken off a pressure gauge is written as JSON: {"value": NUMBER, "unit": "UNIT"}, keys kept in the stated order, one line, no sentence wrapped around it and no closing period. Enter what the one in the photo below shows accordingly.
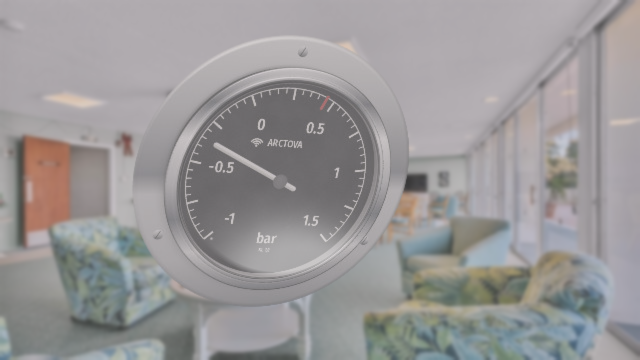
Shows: {"value": -0.35, "unit": "bar"}
